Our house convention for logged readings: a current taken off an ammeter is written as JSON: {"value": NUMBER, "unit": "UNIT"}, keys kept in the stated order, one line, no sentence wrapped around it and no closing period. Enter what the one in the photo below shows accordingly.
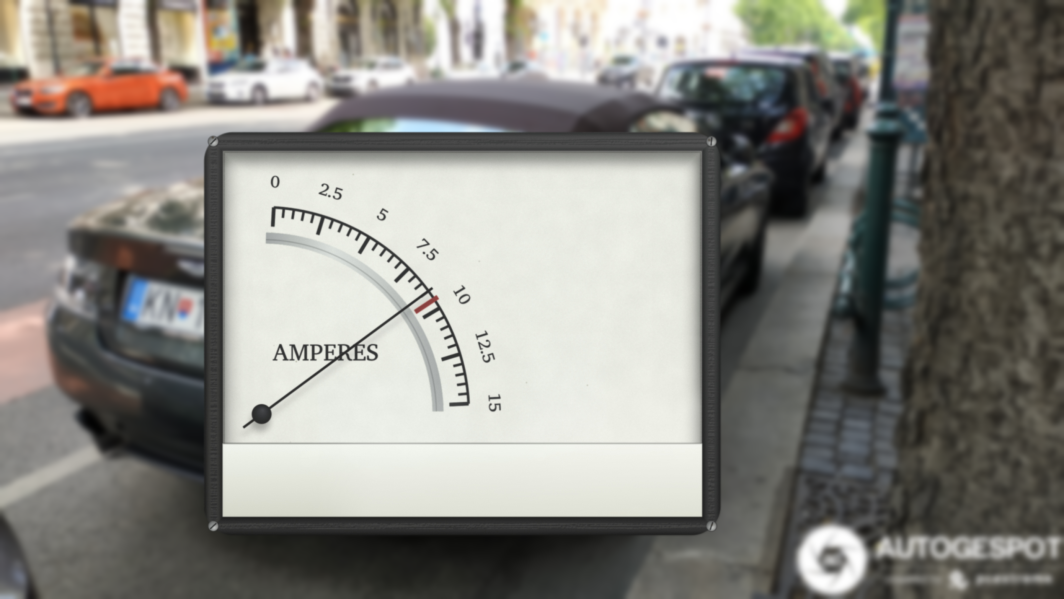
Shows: {"value": 9, "unit": "A"}
